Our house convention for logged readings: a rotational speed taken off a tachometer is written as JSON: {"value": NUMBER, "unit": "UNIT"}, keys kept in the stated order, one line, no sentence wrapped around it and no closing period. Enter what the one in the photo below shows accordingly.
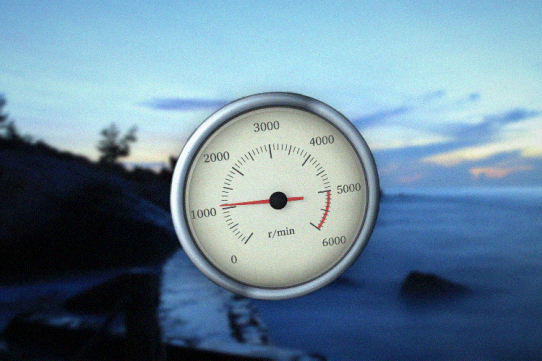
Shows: {"value": 1100, "unit": "rpm"}
